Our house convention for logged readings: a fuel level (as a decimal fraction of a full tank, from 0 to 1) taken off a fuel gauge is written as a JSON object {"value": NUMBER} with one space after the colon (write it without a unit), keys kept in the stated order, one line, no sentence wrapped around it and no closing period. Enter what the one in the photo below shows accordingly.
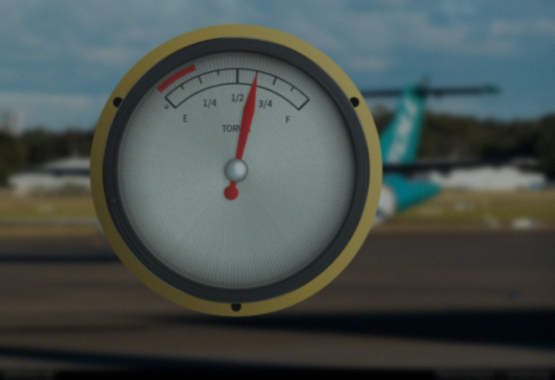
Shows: {"value": 0.625}
